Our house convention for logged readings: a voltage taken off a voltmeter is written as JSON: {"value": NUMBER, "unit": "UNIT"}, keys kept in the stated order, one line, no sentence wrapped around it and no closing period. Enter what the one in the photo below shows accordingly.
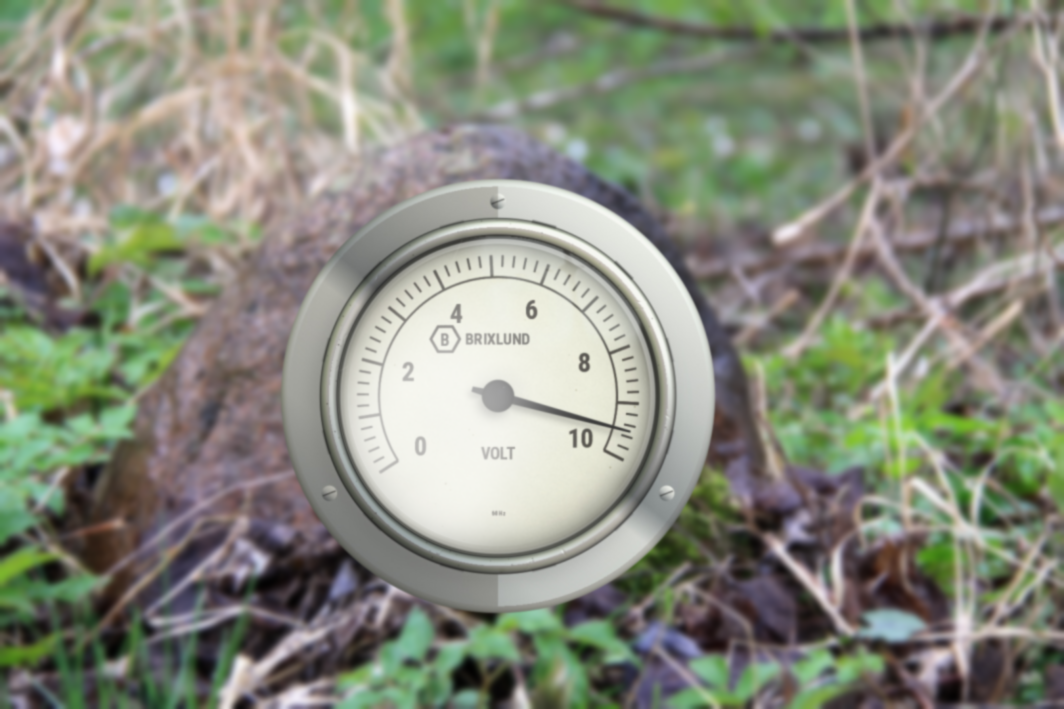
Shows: {"value": 9.5, "unit": "V"}
